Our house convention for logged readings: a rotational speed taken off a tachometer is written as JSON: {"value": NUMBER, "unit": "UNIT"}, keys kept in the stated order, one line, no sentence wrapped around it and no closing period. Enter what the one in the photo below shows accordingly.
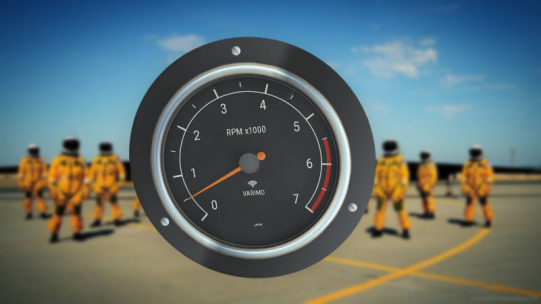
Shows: {"value": 500, "unit": "rpm"}
